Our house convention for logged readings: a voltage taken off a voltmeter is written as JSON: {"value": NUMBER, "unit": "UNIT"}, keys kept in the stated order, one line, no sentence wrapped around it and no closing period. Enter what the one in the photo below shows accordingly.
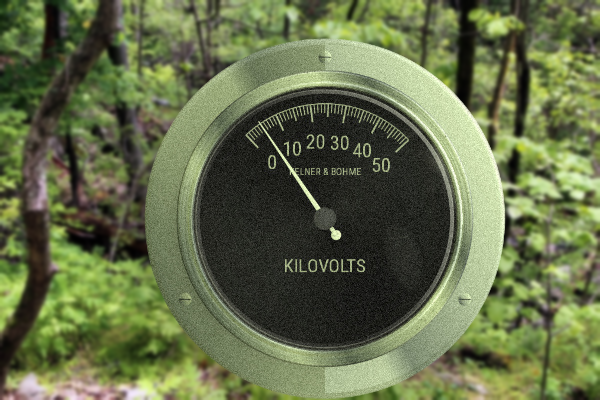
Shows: {"value": 5, "unit": "kV"}
